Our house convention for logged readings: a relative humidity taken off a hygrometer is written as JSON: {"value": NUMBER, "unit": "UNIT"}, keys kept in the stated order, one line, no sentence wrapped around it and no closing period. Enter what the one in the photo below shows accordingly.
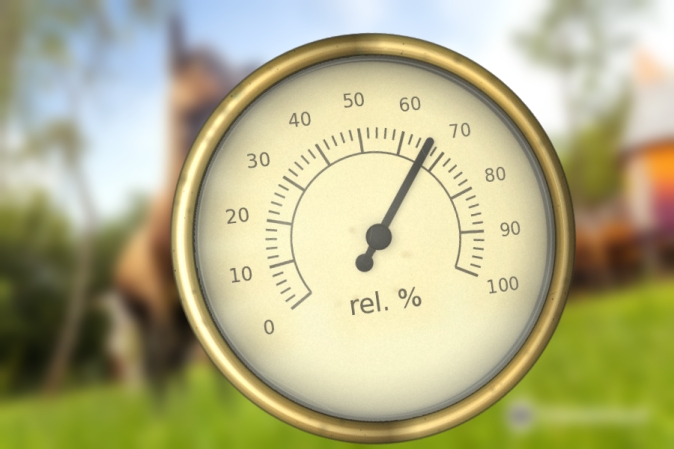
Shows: {"value": 66, "unit": "%"}
